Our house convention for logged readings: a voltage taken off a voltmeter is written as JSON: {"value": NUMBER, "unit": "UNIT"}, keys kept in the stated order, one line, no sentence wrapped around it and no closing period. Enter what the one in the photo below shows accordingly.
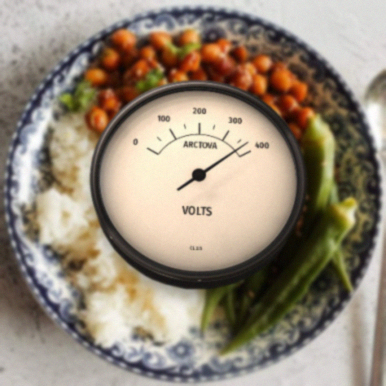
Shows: {"value": 375, "unit": "V"}
